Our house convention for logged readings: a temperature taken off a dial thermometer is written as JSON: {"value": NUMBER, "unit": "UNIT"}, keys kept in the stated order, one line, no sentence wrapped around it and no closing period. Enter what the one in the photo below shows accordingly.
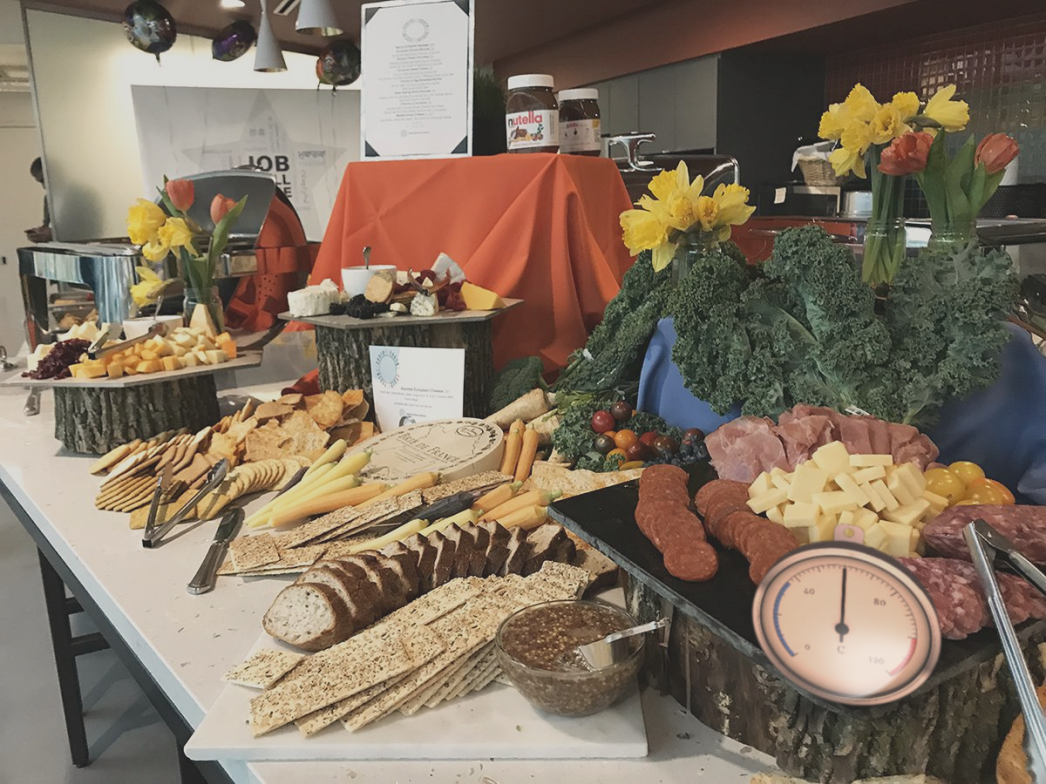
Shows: {"value": 60, "unit": "°C"}
